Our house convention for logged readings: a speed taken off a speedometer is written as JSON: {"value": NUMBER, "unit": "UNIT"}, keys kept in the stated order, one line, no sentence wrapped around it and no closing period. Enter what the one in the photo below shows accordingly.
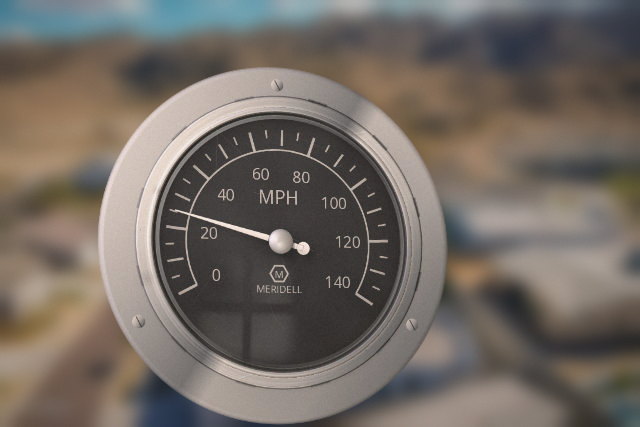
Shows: {"value": 25, "unit": "mph"}
